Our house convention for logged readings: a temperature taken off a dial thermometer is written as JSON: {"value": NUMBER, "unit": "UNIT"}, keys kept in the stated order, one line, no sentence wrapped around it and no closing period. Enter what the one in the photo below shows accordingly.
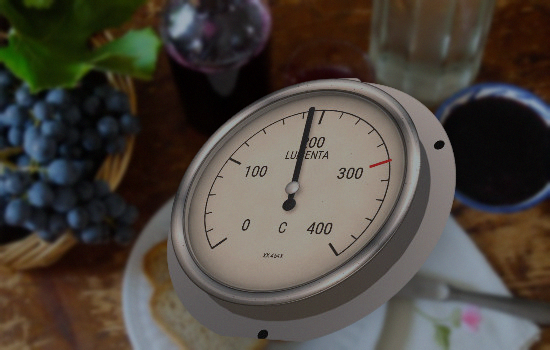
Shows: {"value": 190, "unit": "°C"}
